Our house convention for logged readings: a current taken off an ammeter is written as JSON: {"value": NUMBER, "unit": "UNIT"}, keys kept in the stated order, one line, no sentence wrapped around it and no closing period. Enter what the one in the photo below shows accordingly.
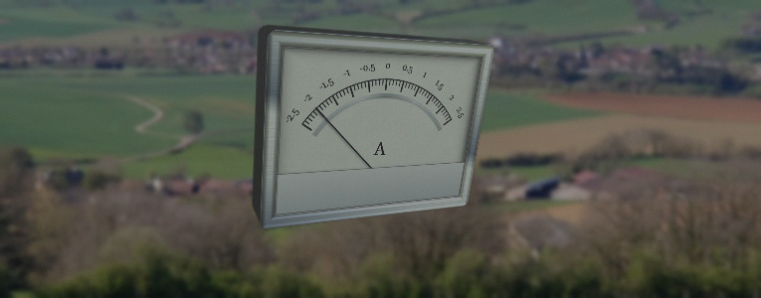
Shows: {"value": -2, "unit": "A"}
